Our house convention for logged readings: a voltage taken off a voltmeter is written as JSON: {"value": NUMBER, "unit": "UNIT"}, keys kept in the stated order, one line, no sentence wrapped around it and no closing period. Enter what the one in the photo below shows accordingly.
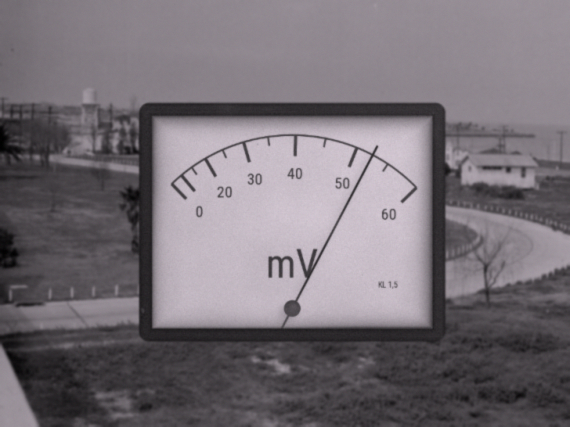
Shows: {"value": 52.5, "unit": "mV"}
